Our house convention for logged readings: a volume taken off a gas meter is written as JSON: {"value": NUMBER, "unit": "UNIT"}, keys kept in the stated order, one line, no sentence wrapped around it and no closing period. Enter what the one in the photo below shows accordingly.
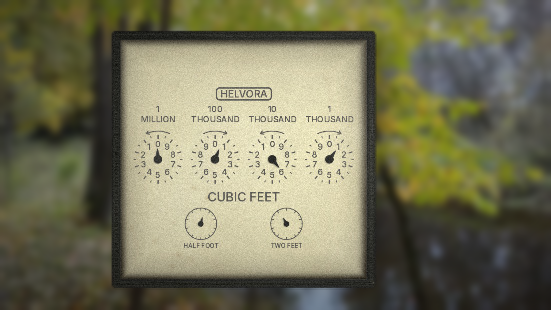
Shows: {"value": 6100, "unit": "ft³"}
